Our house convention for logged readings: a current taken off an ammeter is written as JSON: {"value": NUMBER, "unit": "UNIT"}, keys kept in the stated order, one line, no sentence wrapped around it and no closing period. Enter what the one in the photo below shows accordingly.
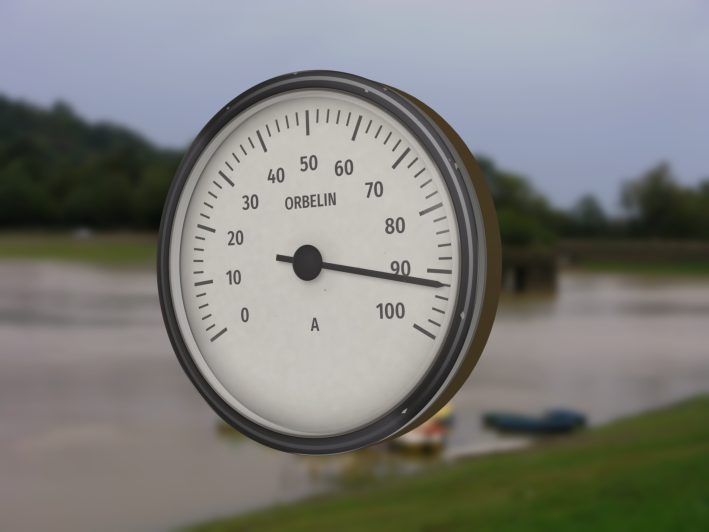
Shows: {"value": 92, "unit": "A"}
